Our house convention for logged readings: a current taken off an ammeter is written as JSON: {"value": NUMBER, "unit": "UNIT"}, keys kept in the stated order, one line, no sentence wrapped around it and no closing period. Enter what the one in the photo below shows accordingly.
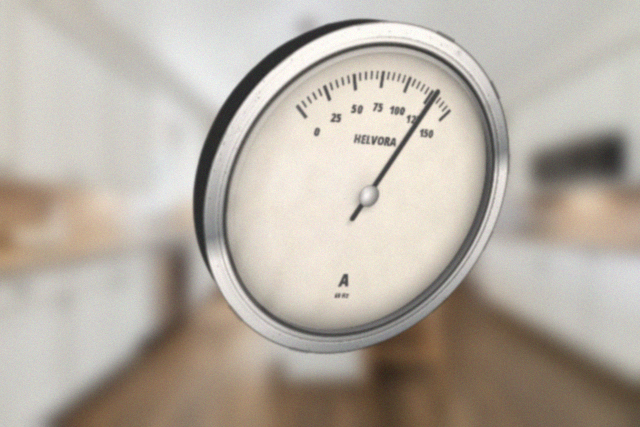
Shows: {"value": 125, "unit": "A"}
